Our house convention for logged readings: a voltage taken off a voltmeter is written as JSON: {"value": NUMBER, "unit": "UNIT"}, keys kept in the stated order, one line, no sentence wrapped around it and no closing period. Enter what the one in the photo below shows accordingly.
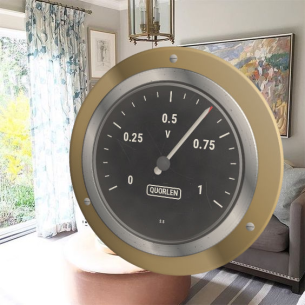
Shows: {"value": 0.65, "unit": "V"}
